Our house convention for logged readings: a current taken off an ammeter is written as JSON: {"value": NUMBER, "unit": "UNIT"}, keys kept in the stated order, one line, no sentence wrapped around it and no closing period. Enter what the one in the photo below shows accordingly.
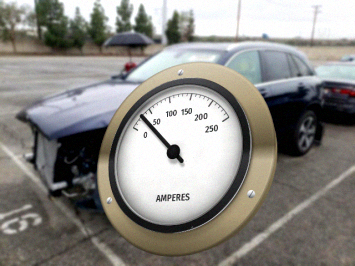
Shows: {"value": 30, "unit": "A"}
